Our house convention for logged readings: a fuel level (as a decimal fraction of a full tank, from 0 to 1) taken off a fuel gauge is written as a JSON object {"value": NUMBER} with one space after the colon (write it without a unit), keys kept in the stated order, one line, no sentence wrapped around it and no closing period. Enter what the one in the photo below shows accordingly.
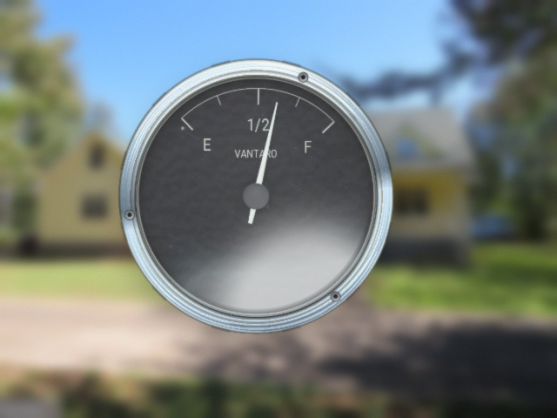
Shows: {"value": 0.625}
